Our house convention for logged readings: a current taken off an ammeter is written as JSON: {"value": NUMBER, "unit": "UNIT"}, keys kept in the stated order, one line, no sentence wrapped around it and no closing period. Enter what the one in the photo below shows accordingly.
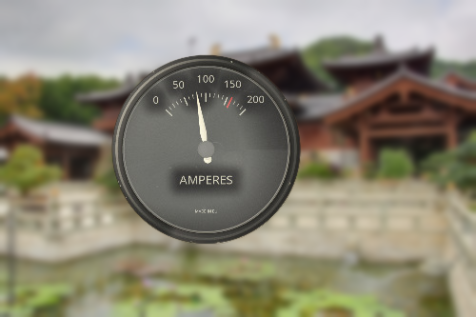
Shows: {"value": 80, "unit": "A"}
